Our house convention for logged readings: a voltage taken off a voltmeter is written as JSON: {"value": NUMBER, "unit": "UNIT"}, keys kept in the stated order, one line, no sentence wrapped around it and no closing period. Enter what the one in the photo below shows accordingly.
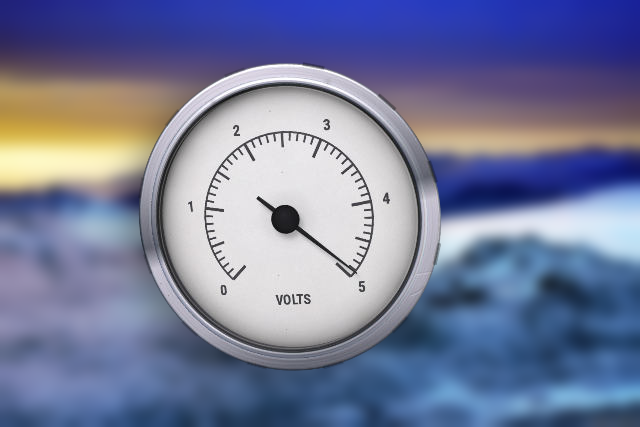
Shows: {"value": 4.9, "unit": "V"}
